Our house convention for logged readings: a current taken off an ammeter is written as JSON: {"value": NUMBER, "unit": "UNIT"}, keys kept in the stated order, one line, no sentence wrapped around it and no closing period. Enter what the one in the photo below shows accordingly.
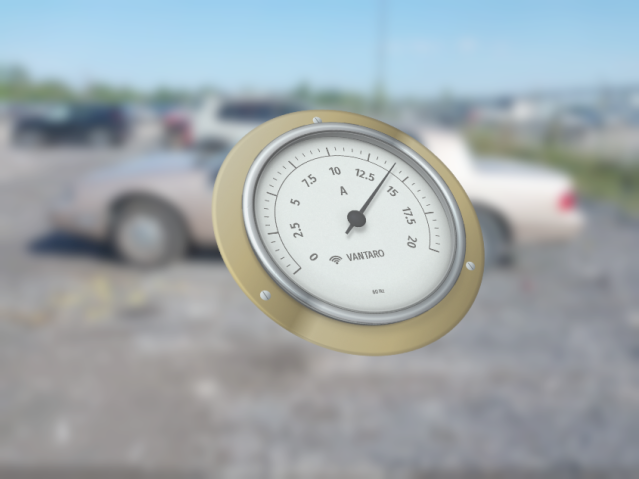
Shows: {"value": 14, "unit": "A"}
